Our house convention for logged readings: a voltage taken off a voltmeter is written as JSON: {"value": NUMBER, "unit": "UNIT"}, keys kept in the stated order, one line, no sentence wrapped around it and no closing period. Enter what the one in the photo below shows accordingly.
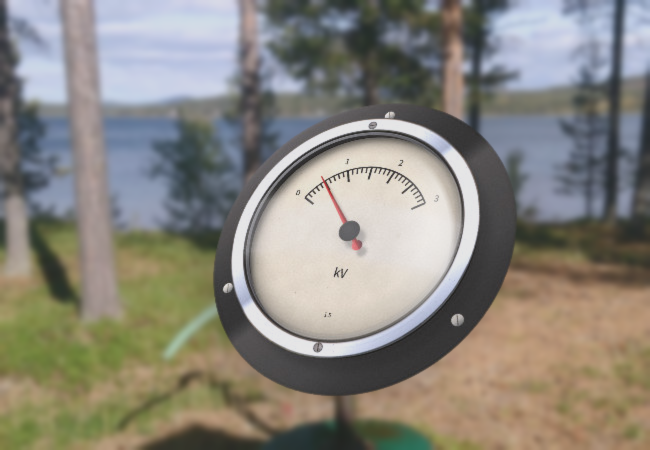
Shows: {"value": 0.5, "unit": "kV"}
